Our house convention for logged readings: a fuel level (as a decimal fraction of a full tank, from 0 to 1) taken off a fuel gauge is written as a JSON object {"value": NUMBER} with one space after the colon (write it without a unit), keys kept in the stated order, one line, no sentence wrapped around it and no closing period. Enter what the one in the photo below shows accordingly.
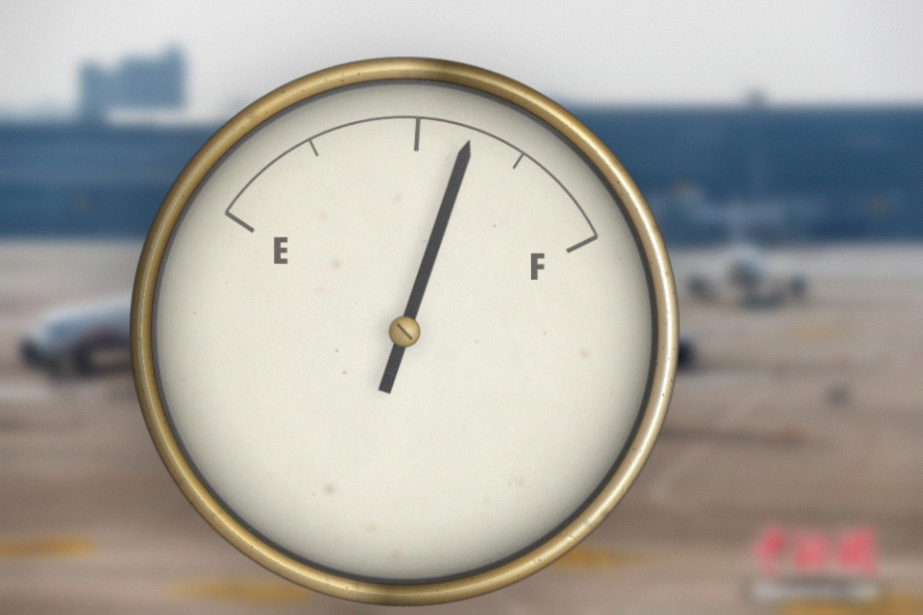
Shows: {"value": 0.625}
